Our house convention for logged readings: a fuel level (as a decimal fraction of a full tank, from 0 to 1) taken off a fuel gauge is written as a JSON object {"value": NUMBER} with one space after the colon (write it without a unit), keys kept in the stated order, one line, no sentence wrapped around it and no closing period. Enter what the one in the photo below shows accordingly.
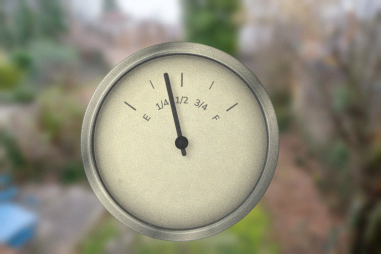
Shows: {"value": 0.375}
